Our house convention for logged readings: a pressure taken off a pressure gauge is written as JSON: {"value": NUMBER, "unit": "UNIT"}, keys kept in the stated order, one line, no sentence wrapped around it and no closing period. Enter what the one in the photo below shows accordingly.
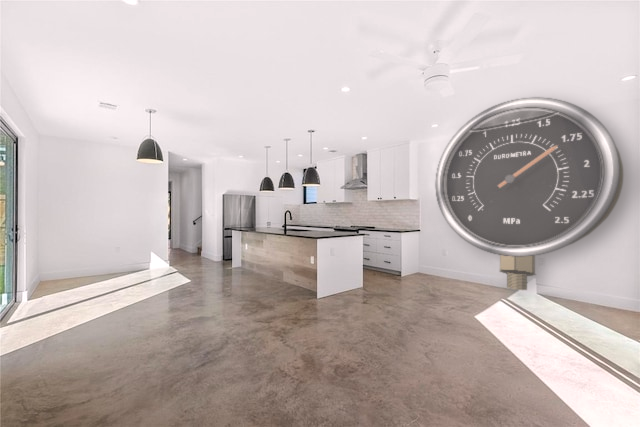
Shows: {"value": 1.75, "unit": "MPa"}
